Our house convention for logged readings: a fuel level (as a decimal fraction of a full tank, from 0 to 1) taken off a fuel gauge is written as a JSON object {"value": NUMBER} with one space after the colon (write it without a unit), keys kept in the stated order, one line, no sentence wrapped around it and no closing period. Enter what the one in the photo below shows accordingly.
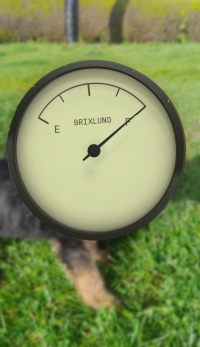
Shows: {"value": 1}
